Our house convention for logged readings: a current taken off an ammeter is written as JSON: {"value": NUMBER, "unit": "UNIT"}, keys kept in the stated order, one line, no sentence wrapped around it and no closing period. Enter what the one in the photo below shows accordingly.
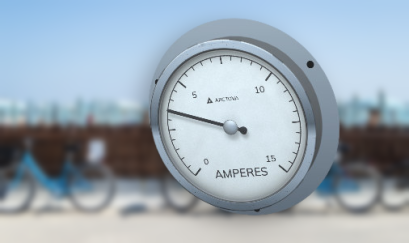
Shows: {"value": 3.5, "unit": "A"}
